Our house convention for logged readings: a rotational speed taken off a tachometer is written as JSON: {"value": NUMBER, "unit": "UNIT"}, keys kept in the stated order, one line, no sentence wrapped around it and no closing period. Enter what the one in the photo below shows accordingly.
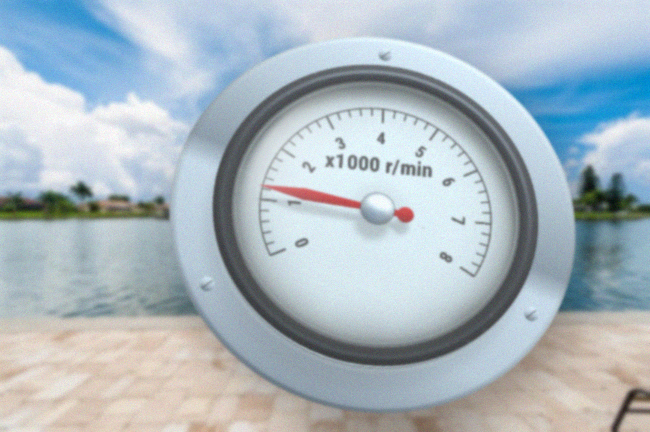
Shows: {"value": 1200, "unit": "rpm"}
